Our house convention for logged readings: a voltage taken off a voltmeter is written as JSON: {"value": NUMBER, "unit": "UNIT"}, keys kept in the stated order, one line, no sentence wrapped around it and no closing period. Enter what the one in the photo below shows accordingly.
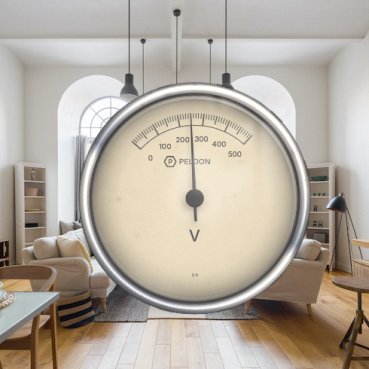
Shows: {"value": 250, "unit": "V"}
